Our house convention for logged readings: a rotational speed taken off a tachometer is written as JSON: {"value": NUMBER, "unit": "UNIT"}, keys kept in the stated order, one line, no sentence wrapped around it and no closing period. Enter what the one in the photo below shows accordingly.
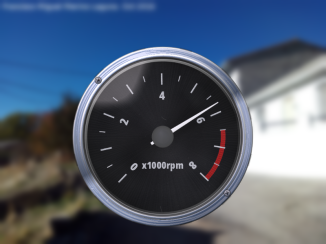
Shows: {"value": 5750, "unit": "rpm"}
